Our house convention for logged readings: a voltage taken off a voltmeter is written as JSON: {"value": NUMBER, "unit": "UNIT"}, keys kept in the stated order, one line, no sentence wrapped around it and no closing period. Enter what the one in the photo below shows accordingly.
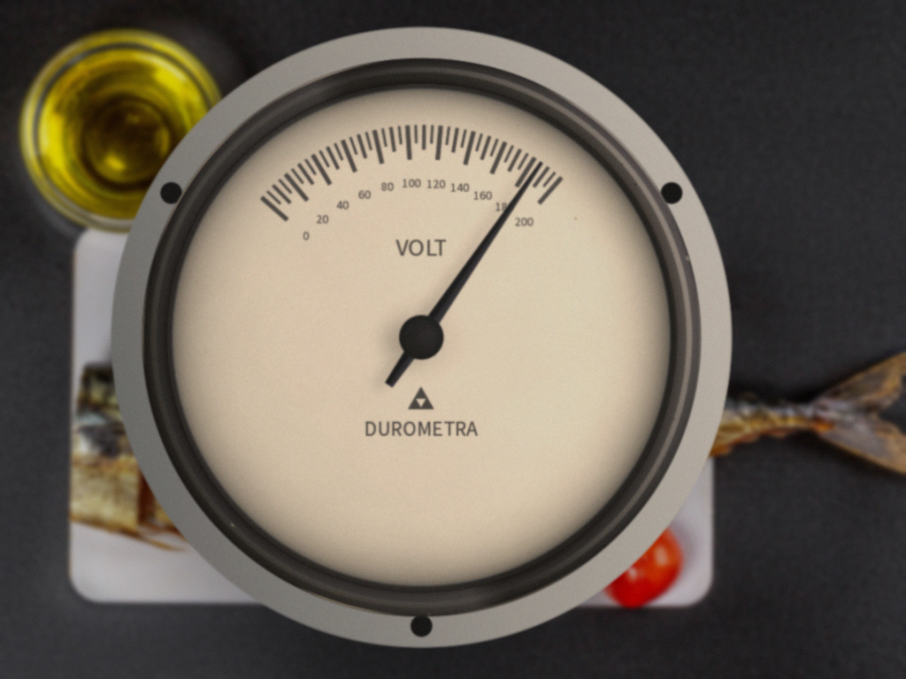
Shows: {"value": 185, "unit": "V"}
